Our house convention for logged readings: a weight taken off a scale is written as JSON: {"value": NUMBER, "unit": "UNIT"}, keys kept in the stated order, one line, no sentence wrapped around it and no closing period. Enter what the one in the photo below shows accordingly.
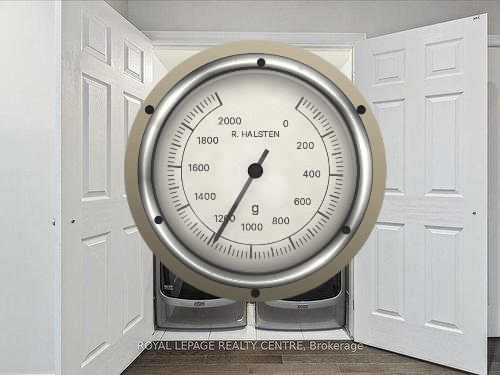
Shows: {"value": 1180, "unit": "g"}
